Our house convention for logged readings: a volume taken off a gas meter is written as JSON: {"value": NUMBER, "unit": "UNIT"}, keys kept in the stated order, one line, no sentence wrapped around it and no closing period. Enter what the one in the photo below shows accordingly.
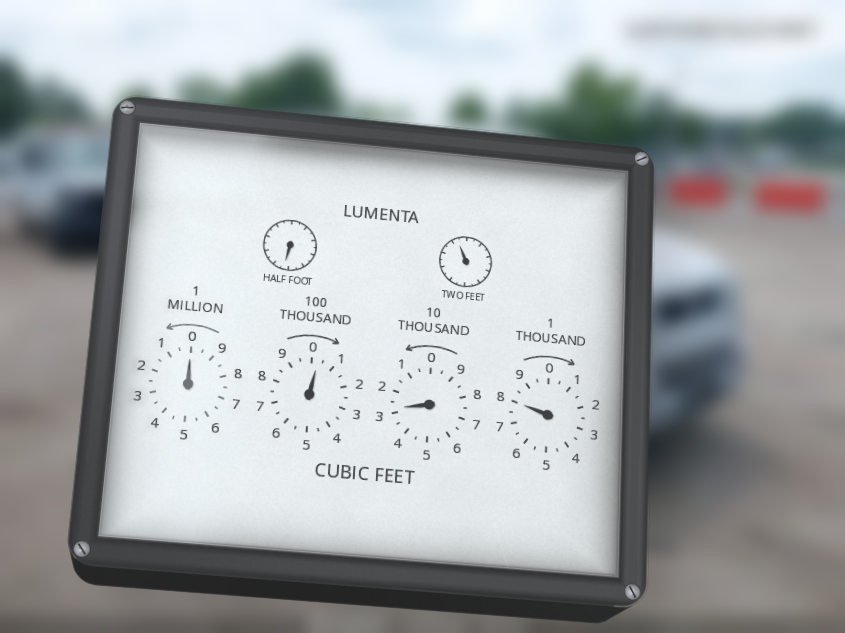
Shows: {"value": 2800, "unit": "ft³"}
